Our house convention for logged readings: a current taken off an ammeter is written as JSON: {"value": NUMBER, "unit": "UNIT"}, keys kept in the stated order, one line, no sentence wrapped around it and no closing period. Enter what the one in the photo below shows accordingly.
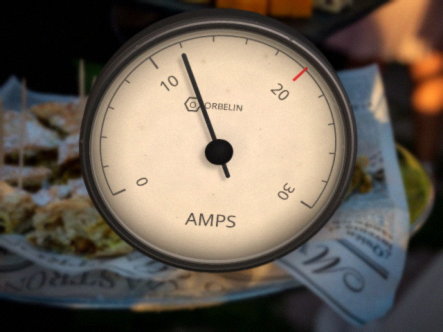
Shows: {"value": 12, "unit": "A"}
